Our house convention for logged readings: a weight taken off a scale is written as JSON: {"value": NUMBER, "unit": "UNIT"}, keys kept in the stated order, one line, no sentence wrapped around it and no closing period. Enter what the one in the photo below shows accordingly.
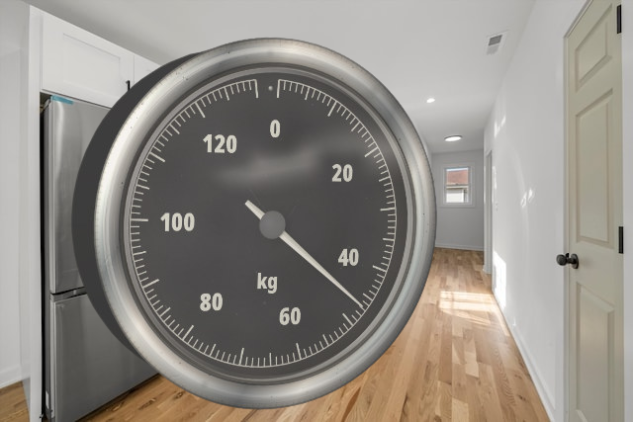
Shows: {"value": 47, "unit": "kg"}
